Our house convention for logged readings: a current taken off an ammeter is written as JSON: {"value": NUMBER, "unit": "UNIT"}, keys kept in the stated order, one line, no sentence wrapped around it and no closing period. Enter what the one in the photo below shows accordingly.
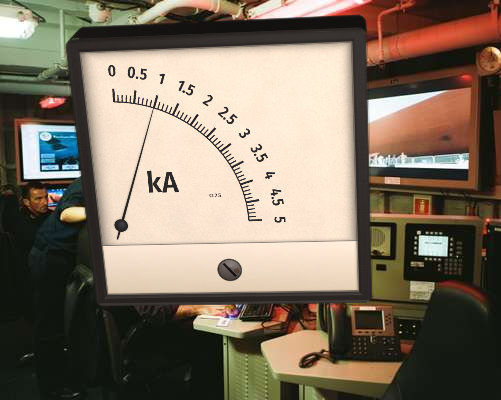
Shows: {"value": 1, "unit": "kA"}
